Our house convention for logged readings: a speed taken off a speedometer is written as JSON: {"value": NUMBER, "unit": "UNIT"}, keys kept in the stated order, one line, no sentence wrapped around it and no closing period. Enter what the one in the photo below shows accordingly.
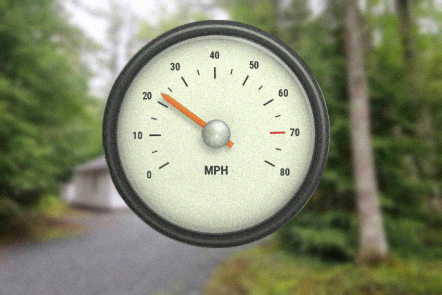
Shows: {"value": 22.5, "unit": "mph"}
